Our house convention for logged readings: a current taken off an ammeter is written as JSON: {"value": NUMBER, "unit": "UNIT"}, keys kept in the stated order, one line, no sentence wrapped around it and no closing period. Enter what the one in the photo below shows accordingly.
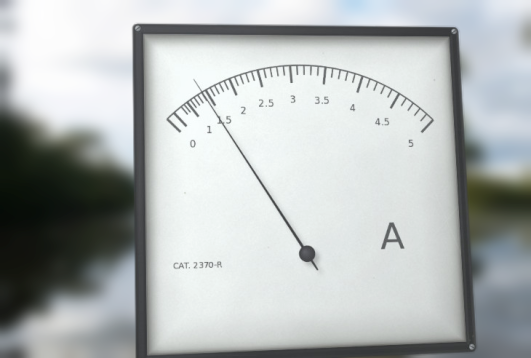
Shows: {"value": 1.4, "unit": "A"}
